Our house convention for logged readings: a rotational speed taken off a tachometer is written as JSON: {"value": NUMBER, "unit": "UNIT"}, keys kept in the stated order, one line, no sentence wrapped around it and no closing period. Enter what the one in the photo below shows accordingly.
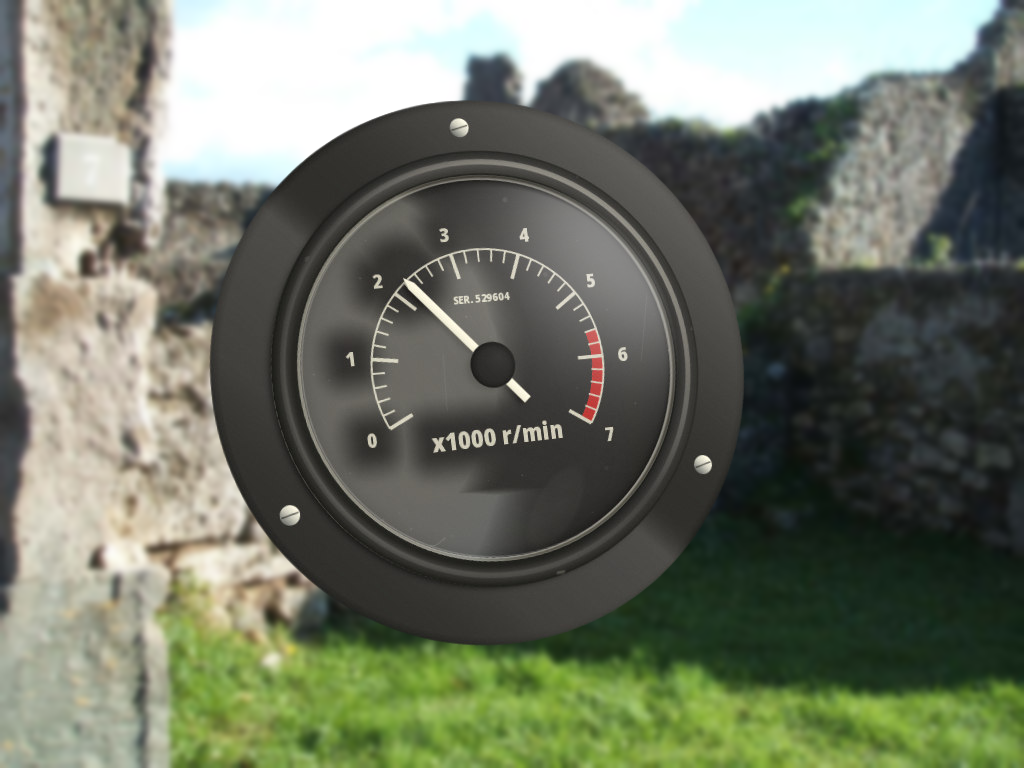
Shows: {"value": 2200, "unit": "rpm"}
